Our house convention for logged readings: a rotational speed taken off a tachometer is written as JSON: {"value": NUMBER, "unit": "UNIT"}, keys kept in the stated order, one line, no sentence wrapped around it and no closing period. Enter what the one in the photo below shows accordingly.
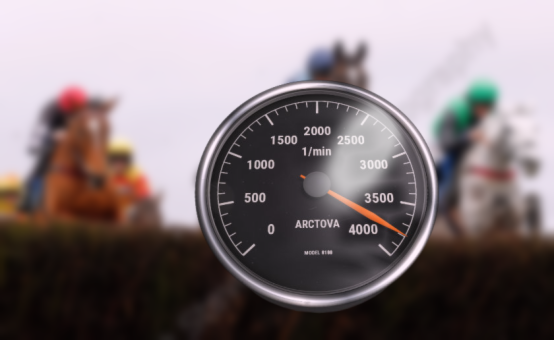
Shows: {"value": 3800, "unit": "rpm"}
